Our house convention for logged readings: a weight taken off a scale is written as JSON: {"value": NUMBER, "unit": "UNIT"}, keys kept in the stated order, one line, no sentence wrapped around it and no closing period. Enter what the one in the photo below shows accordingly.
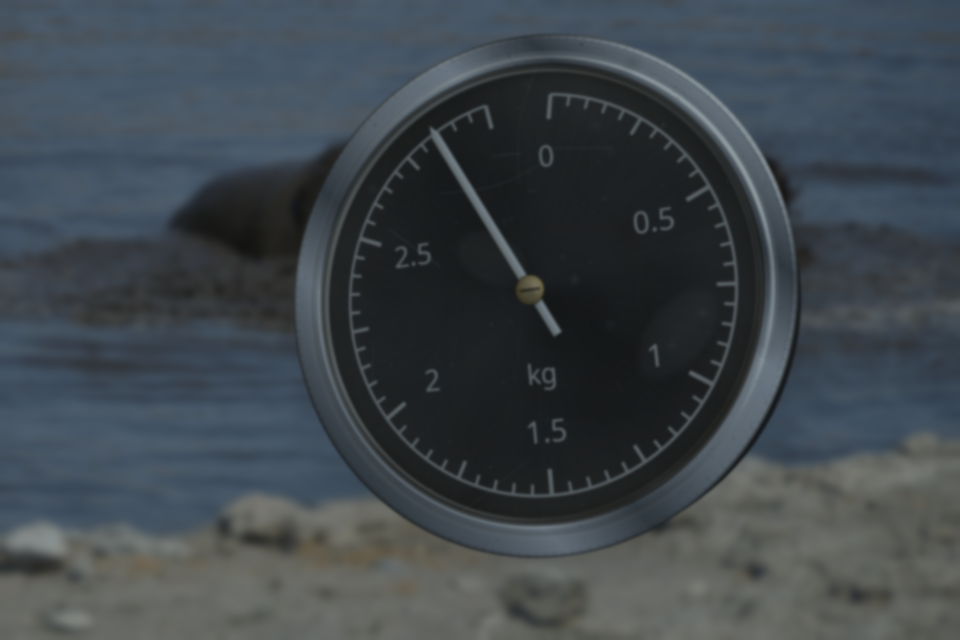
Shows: {"value": 2.85, "unit": "kg"}
